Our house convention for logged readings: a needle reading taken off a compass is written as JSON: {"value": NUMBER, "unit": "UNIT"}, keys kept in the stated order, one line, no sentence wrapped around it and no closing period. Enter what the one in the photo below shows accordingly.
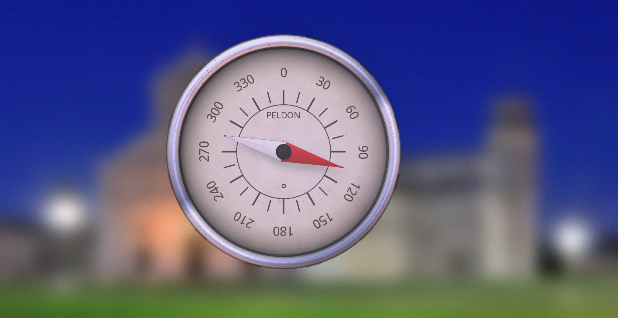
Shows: {"value": 105, "unit": "°"}
